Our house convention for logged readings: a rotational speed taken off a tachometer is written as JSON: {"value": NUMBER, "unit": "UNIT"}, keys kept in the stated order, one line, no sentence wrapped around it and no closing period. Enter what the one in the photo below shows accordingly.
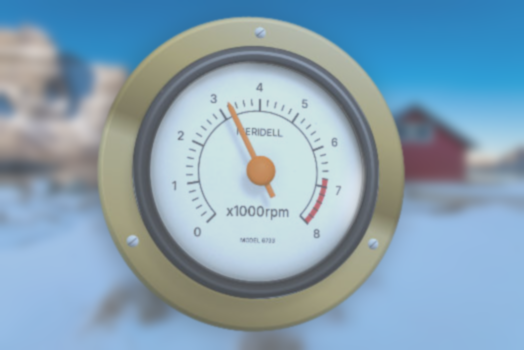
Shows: {"value": 3200, "unit": "rpm"}
